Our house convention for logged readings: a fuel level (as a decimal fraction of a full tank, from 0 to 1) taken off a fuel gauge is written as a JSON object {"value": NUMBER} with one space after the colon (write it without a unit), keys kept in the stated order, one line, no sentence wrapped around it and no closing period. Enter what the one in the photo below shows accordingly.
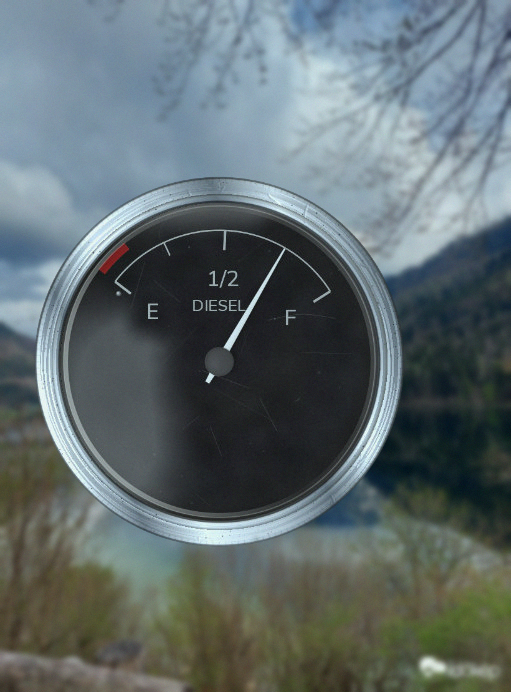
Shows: {"value": 0.75}
